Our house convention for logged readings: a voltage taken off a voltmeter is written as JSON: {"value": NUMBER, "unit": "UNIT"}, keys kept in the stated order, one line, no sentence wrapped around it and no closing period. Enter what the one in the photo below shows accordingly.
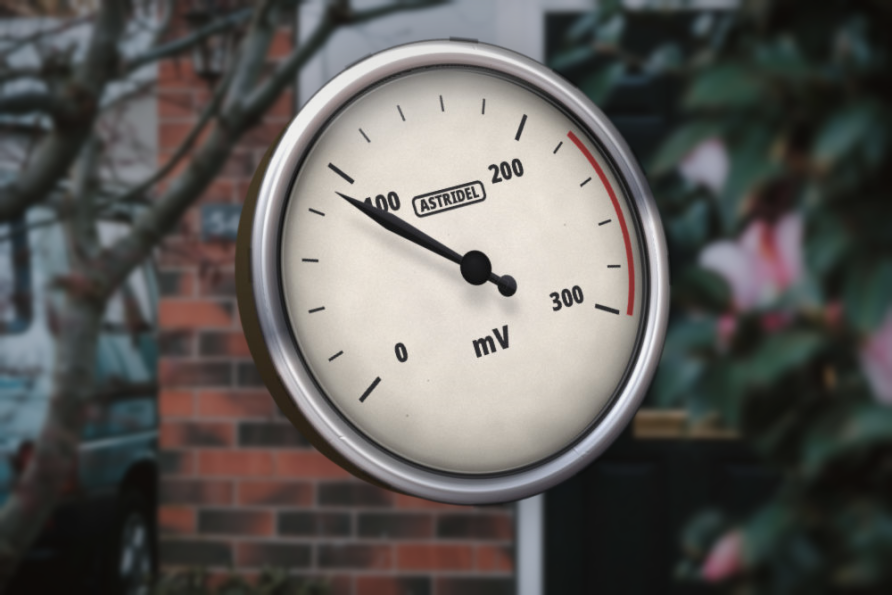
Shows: {"value": 90, "unit": "mV"}
